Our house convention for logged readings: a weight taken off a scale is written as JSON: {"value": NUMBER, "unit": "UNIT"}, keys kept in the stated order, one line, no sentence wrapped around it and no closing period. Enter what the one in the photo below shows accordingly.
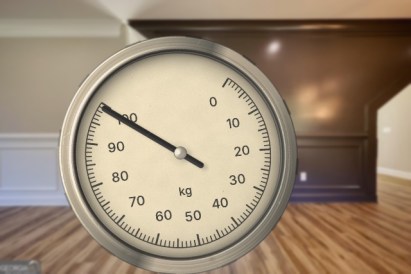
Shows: {"value": 99, "unit": "kg"}
